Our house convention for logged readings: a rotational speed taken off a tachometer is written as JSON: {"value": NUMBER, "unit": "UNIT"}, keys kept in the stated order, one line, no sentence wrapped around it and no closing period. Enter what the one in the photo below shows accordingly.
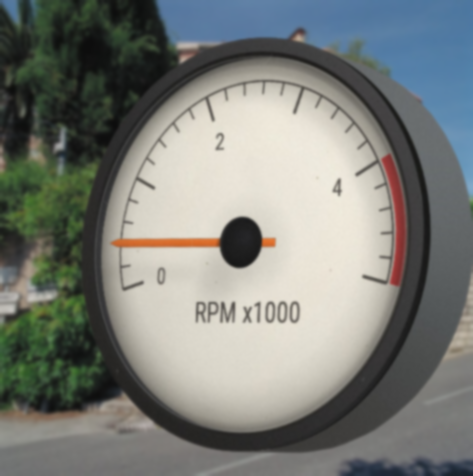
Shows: {"value": 400, "unit": "rpm"}
